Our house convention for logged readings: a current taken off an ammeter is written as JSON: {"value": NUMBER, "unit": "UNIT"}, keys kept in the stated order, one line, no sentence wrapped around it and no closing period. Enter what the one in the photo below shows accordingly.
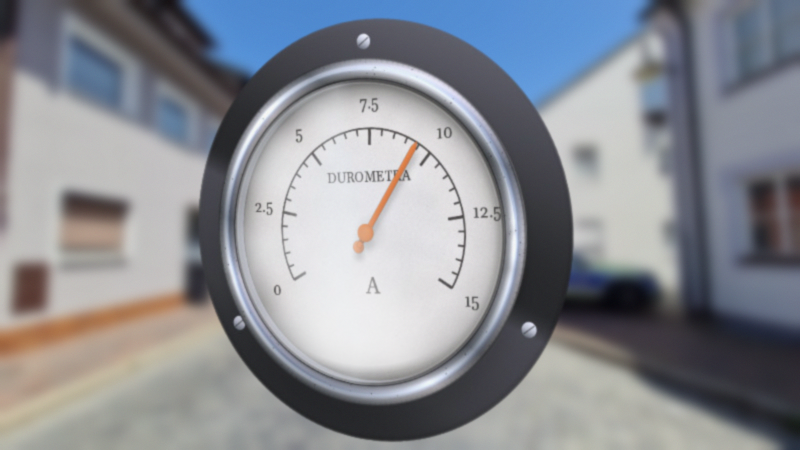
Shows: {"value": 9.5, "unit": "A"}
